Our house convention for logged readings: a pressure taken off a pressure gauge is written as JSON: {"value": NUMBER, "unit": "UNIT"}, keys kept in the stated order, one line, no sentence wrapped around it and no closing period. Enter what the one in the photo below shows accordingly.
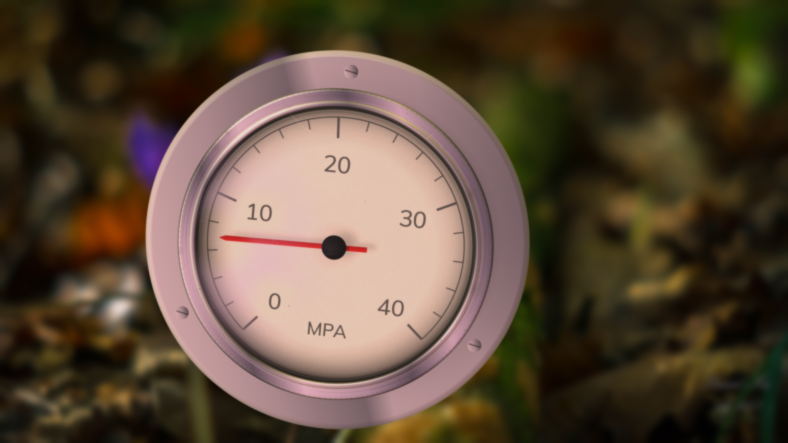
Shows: {"value": 7, "unit": "MPa"}
